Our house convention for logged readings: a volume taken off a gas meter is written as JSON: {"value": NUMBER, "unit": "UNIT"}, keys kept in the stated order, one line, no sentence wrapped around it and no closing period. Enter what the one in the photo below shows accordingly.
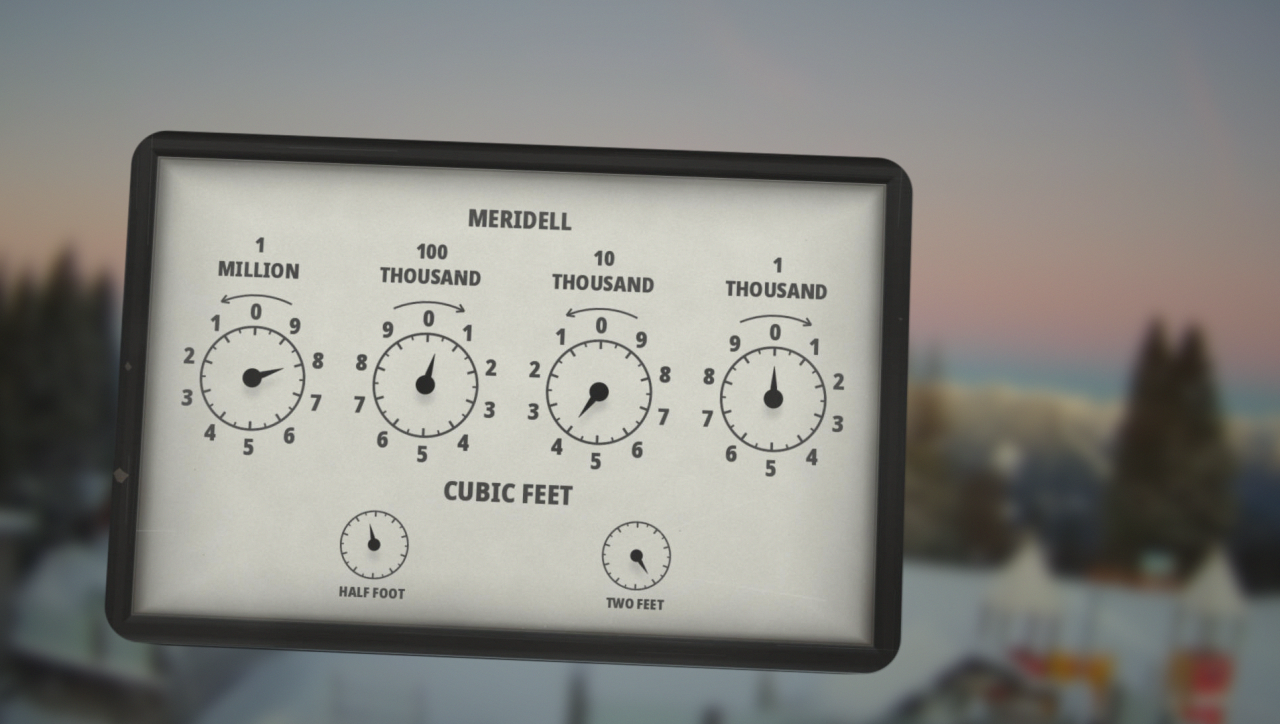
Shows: {"value": 804000, "unit": "ft³"}
